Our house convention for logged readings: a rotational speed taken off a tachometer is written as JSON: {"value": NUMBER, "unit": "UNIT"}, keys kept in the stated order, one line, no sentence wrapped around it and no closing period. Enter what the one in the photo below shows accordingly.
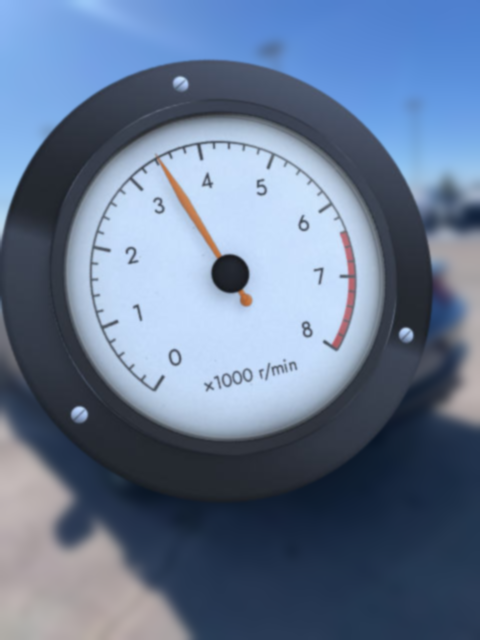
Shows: {"value": 3400, "unit": "rpm"}
